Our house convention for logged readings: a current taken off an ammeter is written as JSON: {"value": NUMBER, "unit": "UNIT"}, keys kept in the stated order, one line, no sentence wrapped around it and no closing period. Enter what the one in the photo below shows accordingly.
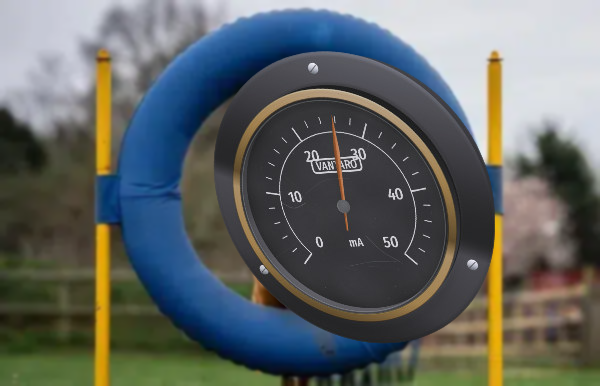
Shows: {"value": 26, "unit": "mA"}
